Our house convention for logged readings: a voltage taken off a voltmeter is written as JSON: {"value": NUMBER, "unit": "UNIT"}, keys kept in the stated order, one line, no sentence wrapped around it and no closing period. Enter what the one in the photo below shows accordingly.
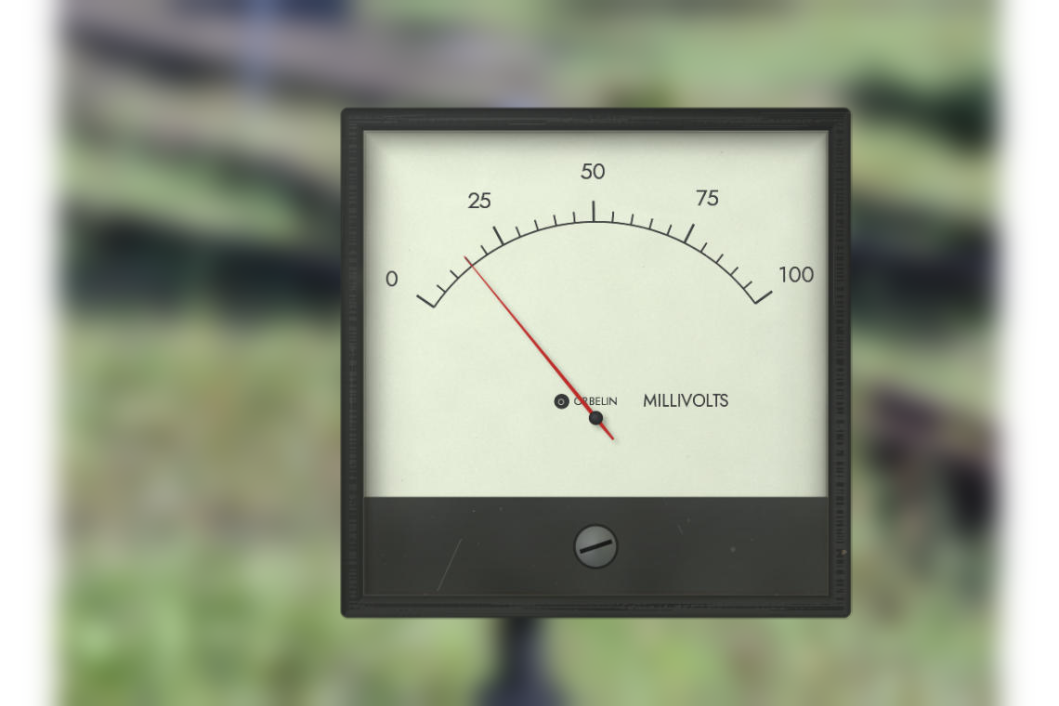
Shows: {"value": 15, "unit": "mV"}
